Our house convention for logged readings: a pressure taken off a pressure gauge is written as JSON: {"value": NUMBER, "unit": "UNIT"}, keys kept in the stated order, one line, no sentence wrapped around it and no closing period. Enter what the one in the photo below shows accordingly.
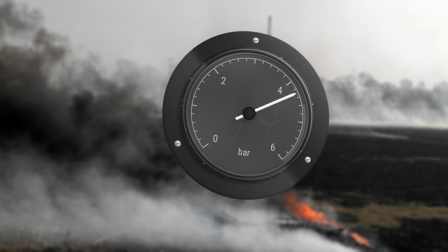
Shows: {"value": 4.3, "unit": "bar"}
